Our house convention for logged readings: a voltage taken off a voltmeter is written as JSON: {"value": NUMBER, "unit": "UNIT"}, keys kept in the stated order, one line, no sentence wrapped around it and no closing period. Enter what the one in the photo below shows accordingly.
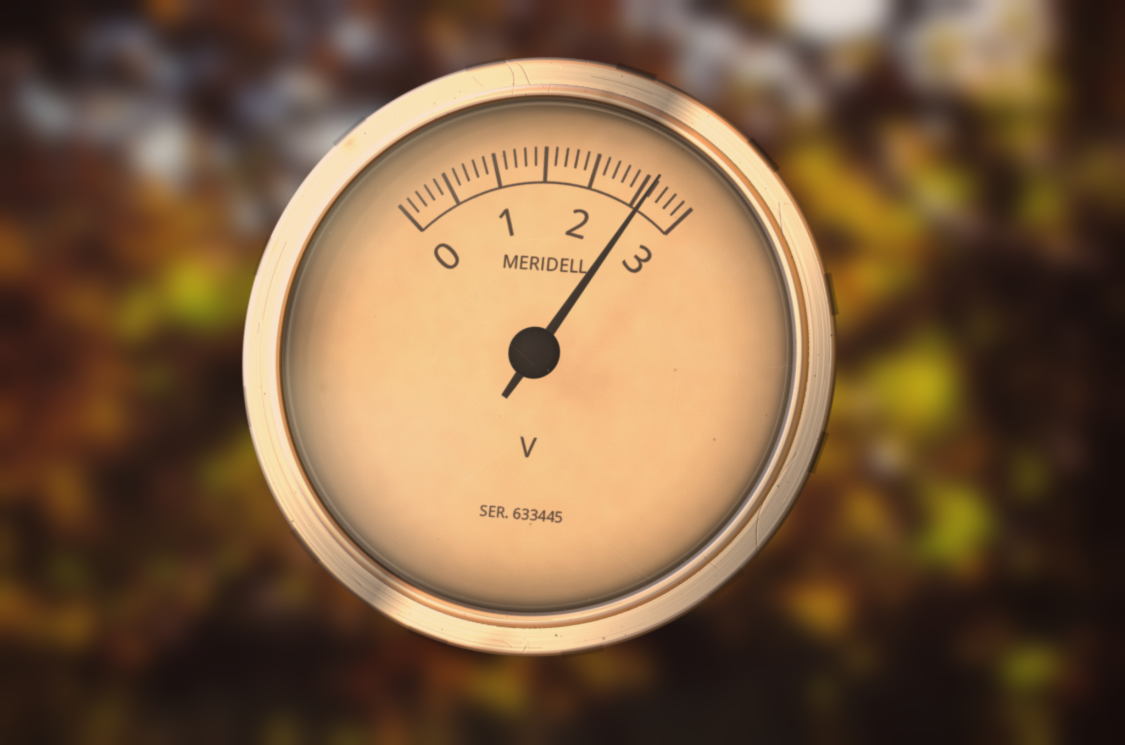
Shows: {"value": 2.6, "unit": "V"}
